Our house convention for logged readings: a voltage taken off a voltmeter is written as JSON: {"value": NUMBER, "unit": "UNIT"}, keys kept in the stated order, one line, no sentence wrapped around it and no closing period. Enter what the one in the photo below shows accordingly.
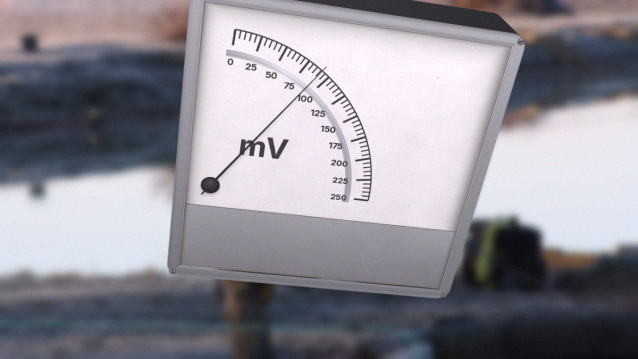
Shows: {"value": 90, "unit": "mV"}
